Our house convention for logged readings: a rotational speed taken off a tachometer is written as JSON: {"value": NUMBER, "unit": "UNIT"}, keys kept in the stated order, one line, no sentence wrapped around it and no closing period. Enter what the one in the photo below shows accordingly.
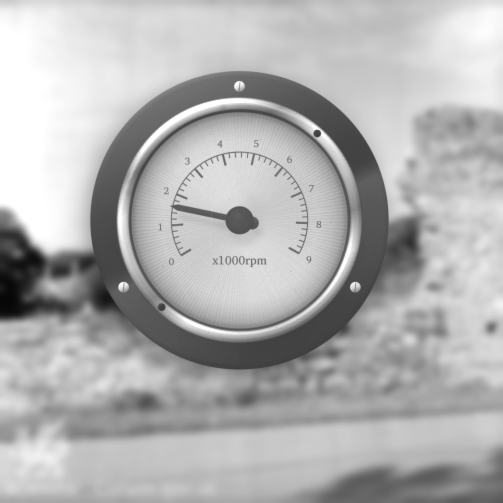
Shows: {"value": 1600, "unit": "rpm"}
